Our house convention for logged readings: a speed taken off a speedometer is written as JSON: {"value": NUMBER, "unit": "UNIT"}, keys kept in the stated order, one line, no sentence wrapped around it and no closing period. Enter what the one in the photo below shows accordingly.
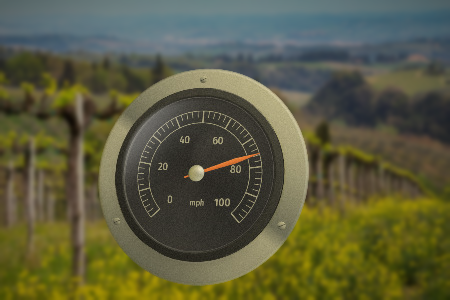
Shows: {"value": 76, "unit": "mph"}
